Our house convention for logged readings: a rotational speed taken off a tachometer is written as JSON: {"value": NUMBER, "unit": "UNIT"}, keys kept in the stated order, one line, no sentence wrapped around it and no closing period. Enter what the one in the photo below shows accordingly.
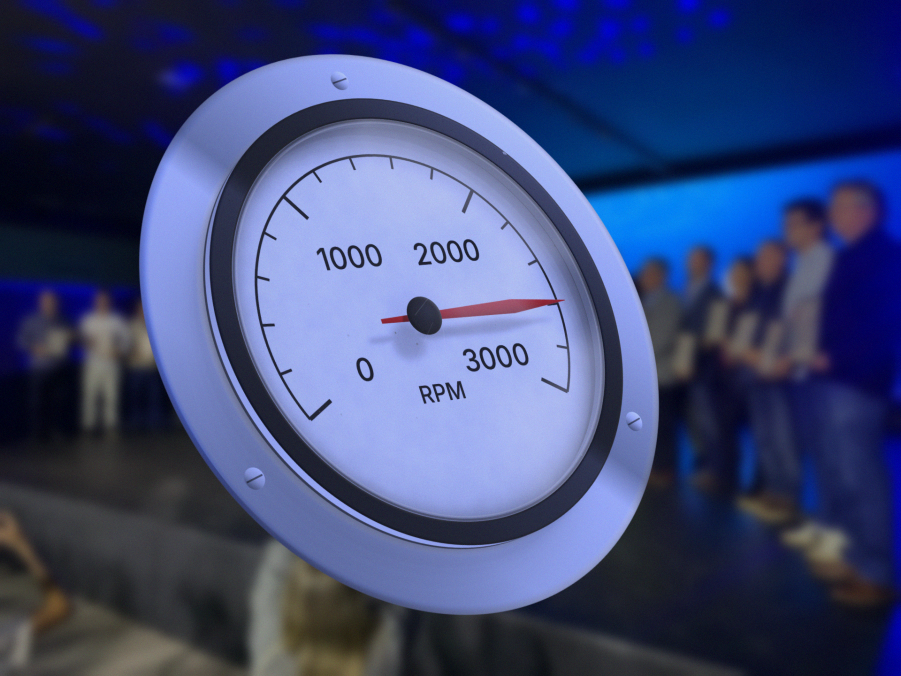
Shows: {"value": 2600, "unit": "rpm"}
